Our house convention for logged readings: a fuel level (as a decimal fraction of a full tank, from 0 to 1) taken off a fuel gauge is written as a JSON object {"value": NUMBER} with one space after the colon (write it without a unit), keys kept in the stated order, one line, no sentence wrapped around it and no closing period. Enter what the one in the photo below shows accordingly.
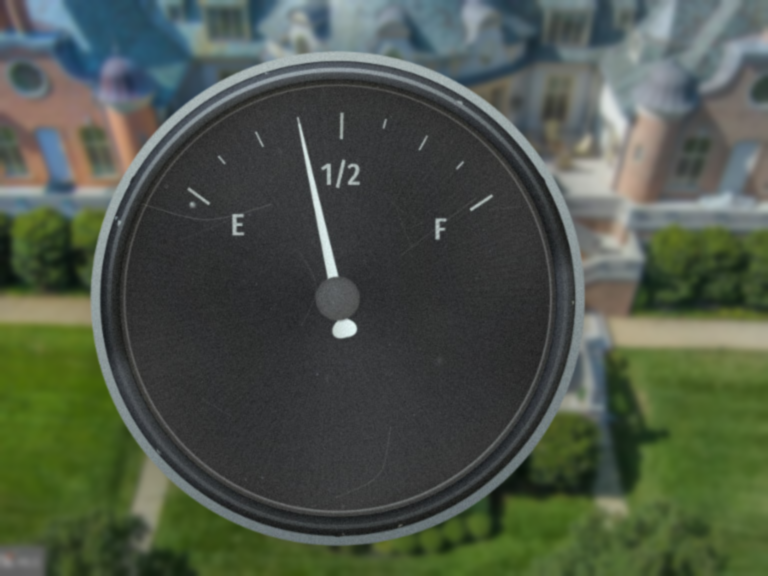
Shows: {"value": 0.375}
